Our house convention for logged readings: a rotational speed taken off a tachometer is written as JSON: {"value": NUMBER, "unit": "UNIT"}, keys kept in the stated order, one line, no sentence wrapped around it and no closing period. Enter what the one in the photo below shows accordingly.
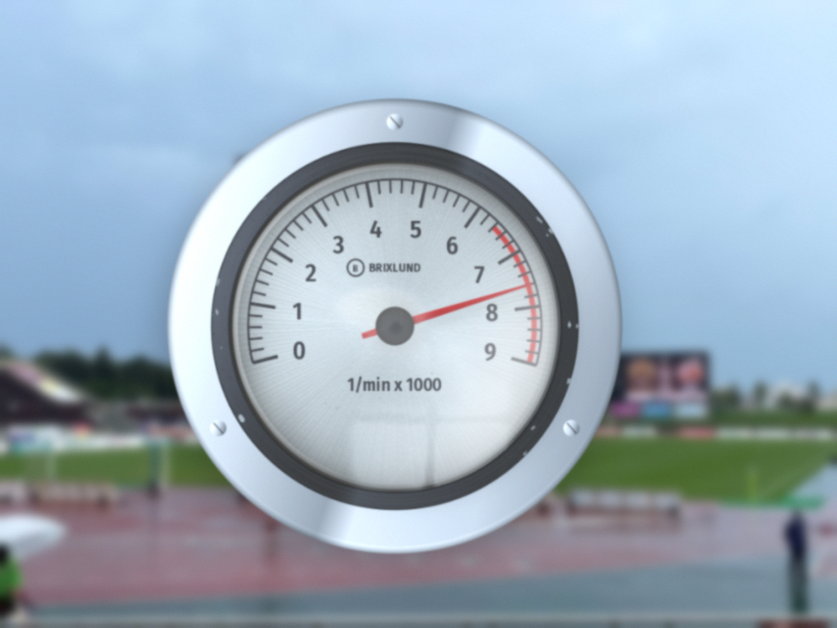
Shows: {"value": 7600, "unit": "rpm"}
